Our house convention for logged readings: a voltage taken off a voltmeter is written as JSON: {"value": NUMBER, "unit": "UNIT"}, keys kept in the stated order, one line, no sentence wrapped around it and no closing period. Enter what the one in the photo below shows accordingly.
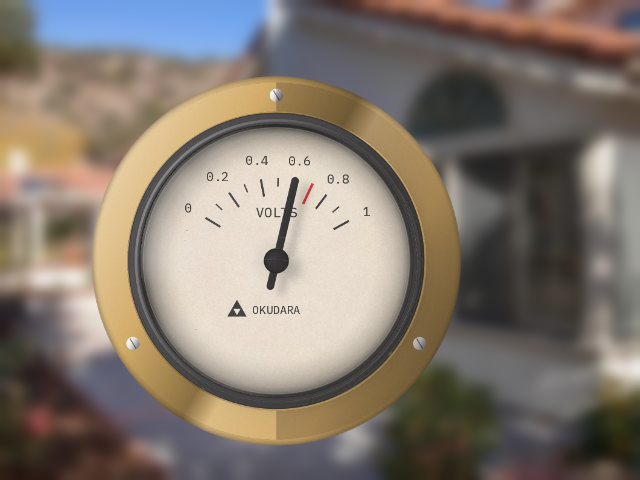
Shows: {"value": 0.6, "unit": "V"}
